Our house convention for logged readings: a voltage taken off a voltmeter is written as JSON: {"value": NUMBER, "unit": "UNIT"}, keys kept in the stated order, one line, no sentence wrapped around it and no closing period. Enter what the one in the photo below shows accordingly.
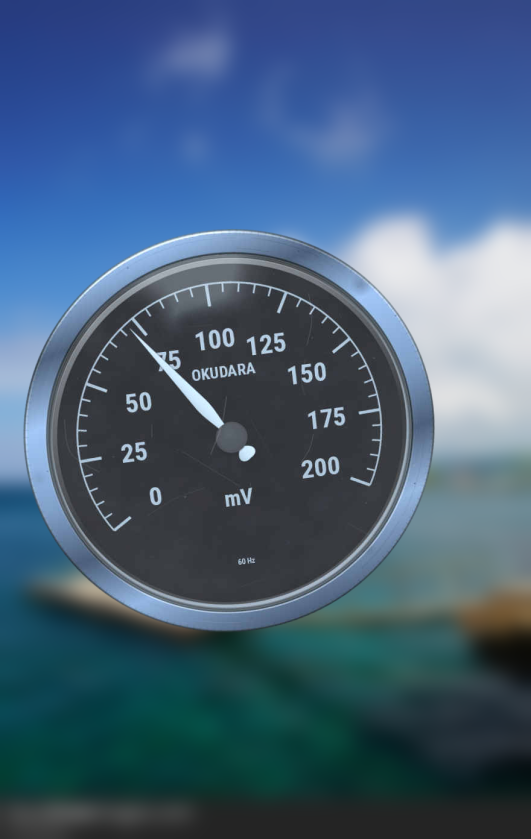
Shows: {"value": 72.5, "unit": "mV"}
